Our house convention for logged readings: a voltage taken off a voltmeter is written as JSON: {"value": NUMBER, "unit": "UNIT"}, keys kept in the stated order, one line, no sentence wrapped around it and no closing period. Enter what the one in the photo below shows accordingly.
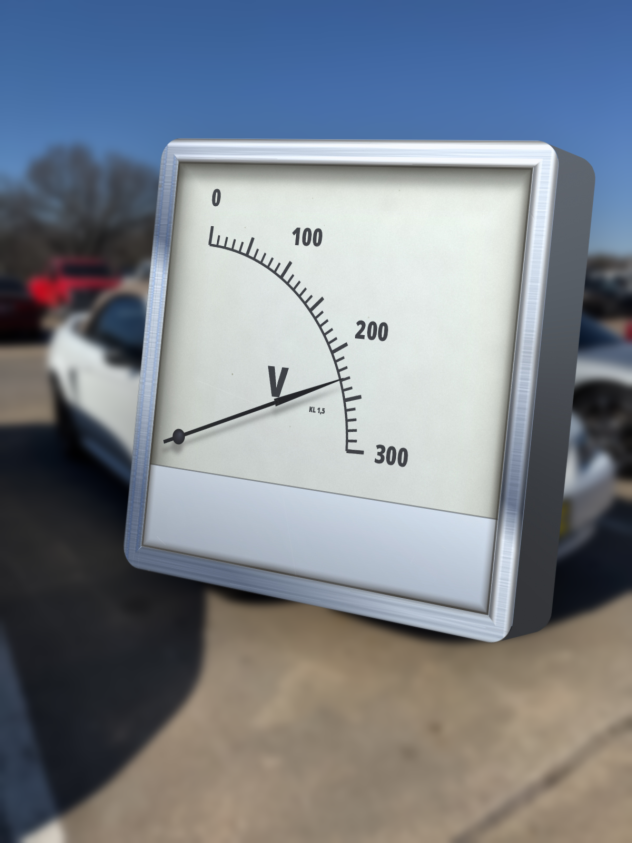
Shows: {"value": 230, "unit": "V"}
